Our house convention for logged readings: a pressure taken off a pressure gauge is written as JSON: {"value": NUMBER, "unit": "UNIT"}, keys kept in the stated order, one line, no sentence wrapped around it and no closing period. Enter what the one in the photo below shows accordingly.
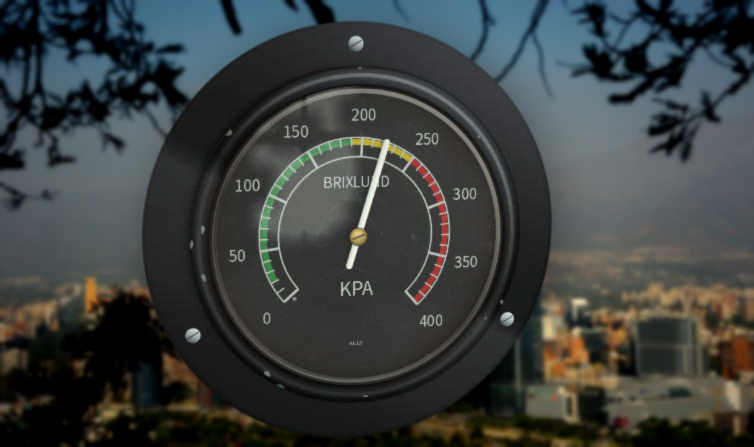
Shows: {"value": 220, "unit": "kPa"}
